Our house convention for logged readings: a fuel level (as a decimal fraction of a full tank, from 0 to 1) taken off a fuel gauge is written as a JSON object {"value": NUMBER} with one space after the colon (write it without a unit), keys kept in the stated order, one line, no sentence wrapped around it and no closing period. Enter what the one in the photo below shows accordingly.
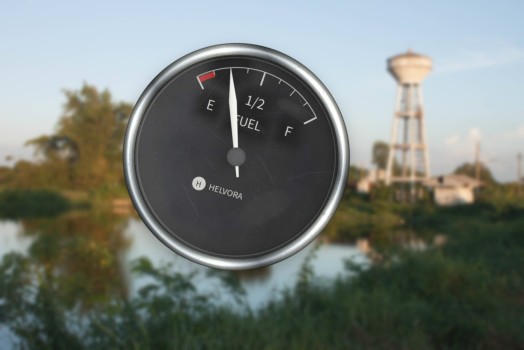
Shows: {"value": 0.25}
